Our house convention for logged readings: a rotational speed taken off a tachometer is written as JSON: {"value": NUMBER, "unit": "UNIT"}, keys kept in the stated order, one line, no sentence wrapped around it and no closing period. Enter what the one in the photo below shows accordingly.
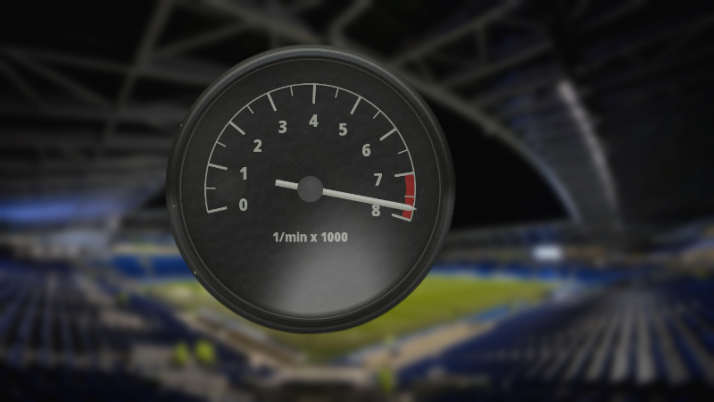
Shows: {"value": 7750, "unit": "rpm"}
